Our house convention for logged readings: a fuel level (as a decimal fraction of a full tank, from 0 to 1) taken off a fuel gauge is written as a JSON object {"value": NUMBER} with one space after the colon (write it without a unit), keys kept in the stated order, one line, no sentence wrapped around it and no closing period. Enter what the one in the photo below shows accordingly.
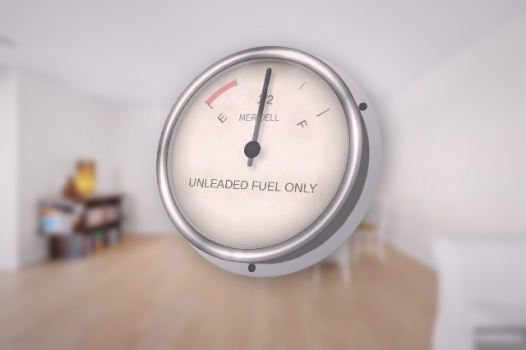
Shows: {"value": 0.5}
